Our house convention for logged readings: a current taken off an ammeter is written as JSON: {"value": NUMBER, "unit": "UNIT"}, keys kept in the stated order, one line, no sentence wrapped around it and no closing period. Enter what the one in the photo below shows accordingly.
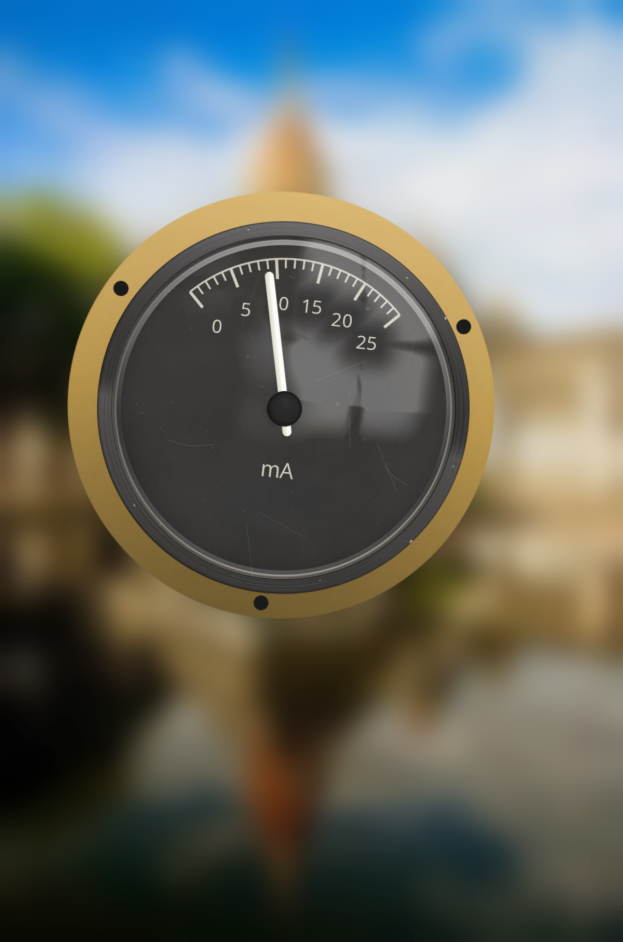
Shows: {"value": 9, "unit": "mA"}
